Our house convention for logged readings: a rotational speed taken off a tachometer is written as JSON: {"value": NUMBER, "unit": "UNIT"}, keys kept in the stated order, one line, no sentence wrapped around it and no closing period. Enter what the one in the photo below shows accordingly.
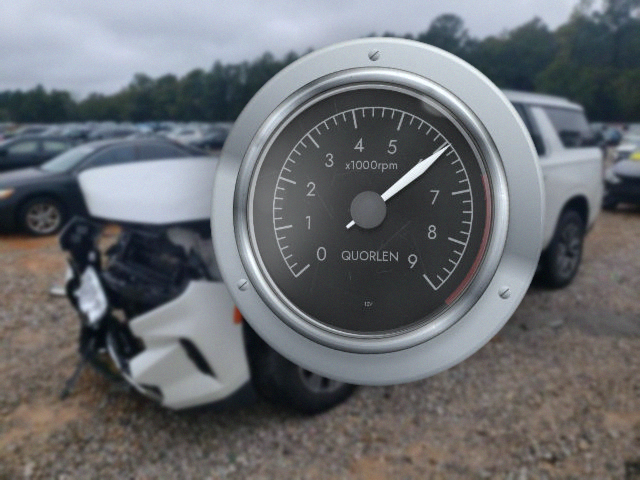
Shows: {"value": 6100, "unit": "rpm"}
